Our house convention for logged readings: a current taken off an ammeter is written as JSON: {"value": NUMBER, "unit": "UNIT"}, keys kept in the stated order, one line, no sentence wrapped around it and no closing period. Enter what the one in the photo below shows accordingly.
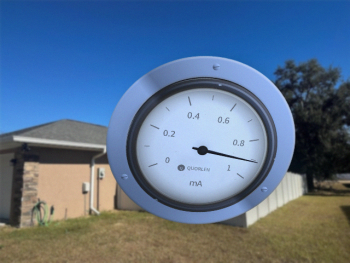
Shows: {"value": 0.9, "unit": "mA"}
